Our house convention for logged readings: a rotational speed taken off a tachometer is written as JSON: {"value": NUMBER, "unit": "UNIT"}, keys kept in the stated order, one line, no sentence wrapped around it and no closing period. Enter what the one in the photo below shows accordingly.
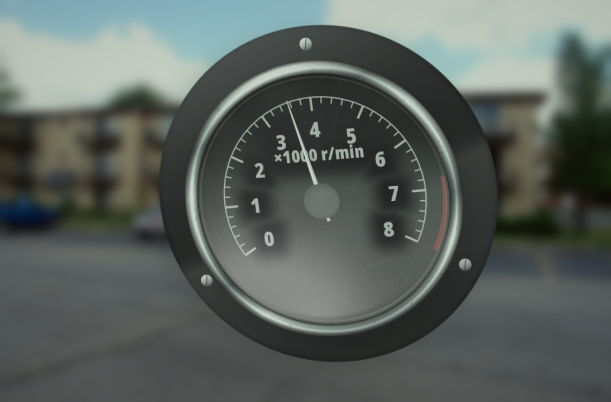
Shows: {"value": 3600, "unit": "rpm"}
